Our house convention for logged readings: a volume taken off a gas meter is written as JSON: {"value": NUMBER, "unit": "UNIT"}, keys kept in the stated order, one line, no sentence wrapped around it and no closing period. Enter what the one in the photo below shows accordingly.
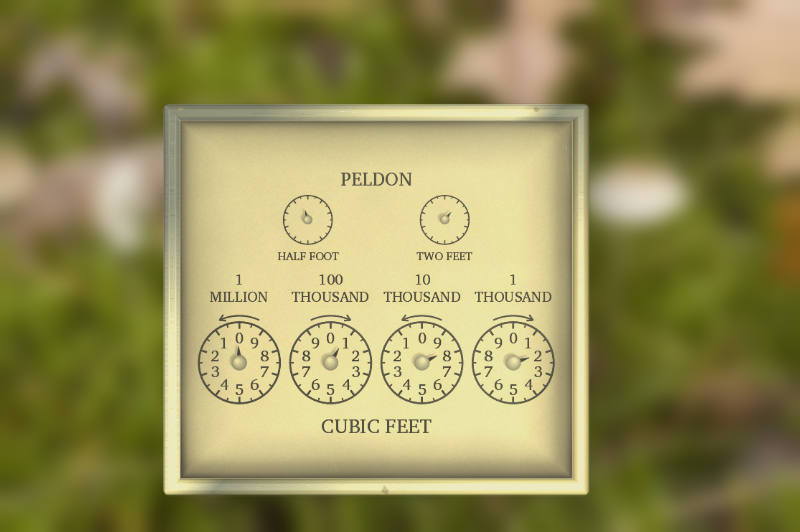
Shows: {"value": 8200, "unit": "ft³"}
